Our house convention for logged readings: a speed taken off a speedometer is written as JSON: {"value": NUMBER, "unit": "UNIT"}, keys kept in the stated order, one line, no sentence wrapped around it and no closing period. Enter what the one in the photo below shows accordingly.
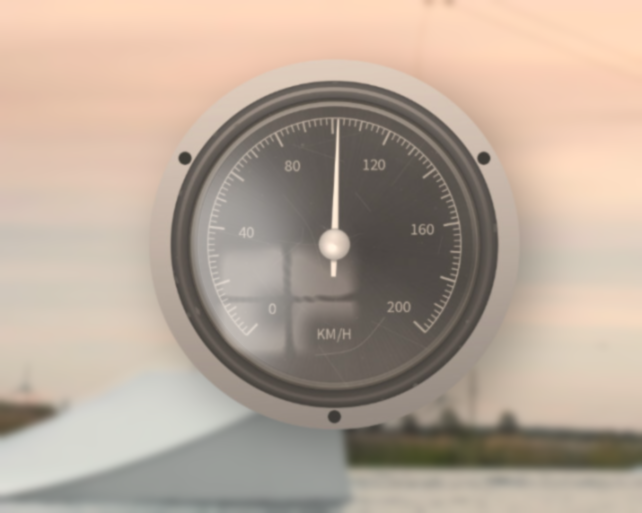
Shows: {"value": 102, "unit": "km/h"}
